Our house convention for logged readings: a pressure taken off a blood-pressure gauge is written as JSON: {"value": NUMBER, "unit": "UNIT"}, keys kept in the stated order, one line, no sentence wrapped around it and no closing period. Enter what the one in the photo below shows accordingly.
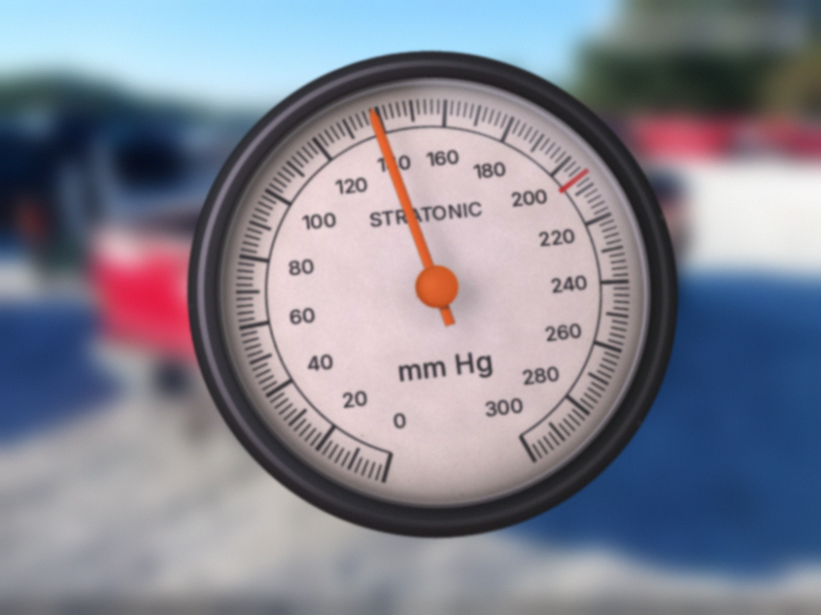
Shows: {"value": 138, "unit": "mmHg"}
